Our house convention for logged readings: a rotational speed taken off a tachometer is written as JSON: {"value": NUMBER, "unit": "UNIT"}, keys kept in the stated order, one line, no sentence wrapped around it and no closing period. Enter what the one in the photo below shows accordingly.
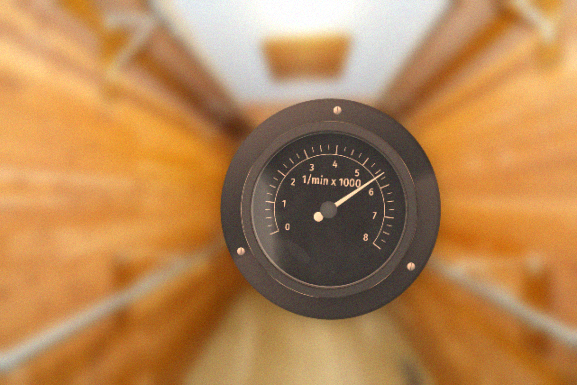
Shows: {"value": 5625, "unit": "rpm"}
